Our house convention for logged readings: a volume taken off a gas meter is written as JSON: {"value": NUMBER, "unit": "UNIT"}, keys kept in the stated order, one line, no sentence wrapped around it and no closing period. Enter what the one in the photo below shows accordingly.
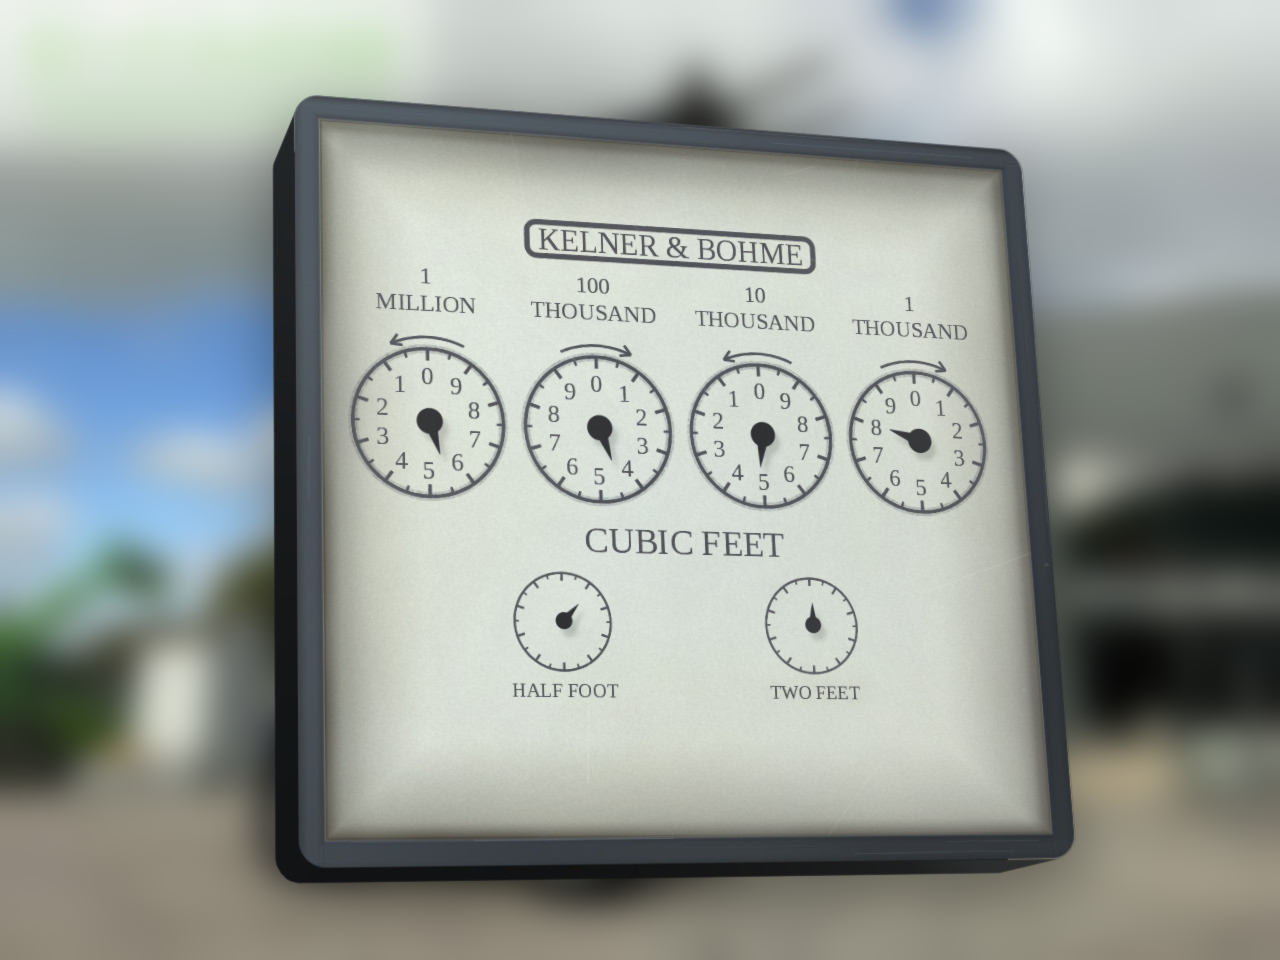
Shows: {"value": 544800, "unit": "ft³"}
